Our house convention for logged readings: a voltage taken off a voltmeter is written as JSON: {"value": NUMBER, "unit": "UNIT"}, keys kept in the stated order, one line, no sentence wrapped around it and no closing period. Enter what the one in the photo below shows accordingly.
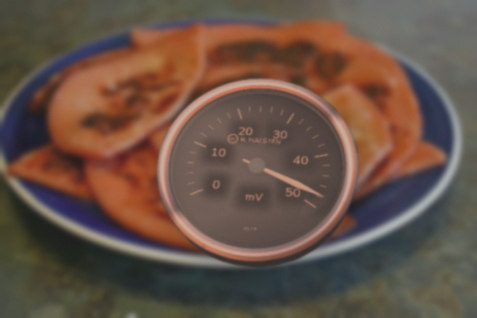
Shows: {"value": 48, "unit": "mV"}
